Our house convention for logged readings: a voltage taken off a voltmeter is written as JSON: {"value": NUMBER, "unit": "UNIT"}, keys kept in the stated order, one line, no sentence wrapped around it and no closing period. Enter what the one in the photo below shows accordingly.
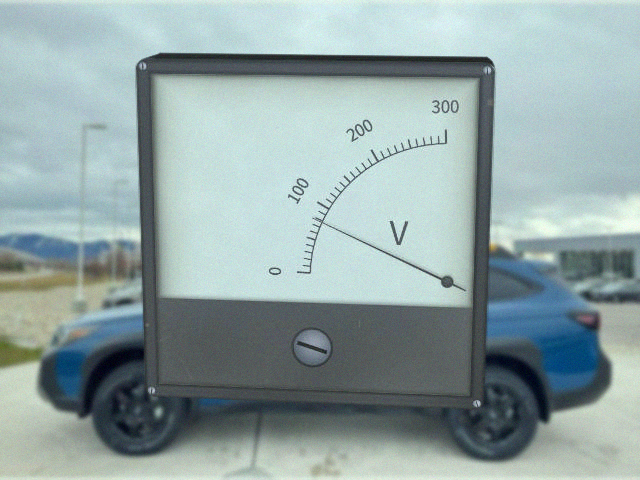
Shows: {"value": 80, "unit": "V"}
